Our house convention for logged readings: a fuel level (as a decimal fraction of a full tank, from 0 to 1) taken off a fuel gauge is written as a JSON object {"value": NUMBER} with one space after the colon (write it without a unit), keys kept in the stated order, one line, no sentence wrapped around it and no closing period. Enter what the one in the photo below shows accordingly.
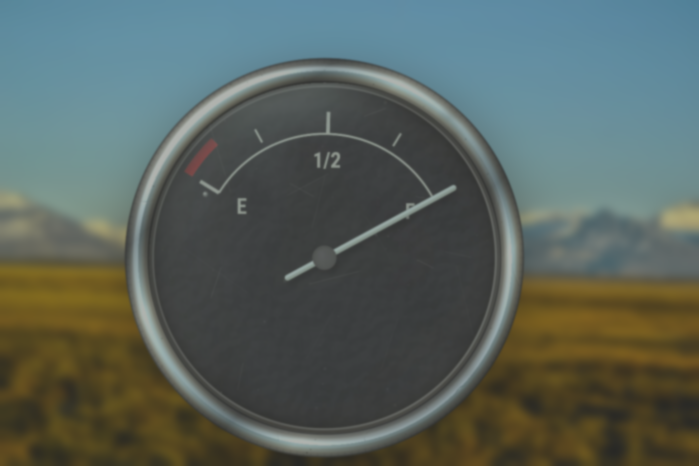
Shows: {"value": 1}
